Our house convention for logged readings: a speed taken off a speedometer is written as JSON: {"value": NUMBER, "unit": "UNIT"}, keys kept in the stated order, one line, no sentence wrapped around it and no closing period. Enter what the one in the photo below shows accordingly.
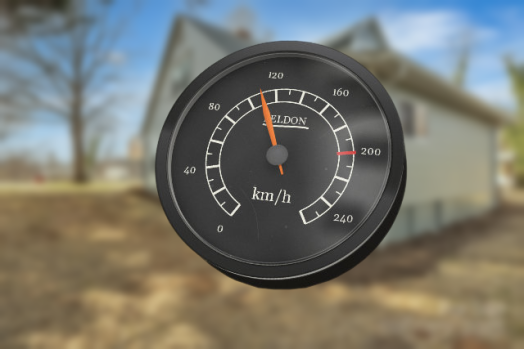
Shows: {"value": 110, "unit": "km/h"}
